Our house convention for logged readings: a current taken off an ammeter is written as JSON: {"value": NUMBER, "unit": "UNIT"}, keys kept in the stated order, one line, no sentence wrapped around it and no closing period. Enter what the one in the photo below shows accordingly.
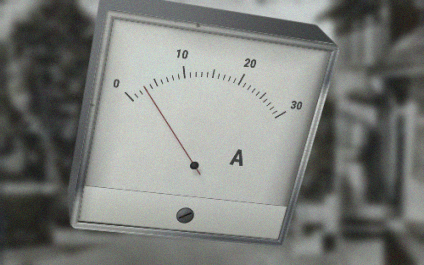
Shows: {"value": 3, "unit": "A"}
